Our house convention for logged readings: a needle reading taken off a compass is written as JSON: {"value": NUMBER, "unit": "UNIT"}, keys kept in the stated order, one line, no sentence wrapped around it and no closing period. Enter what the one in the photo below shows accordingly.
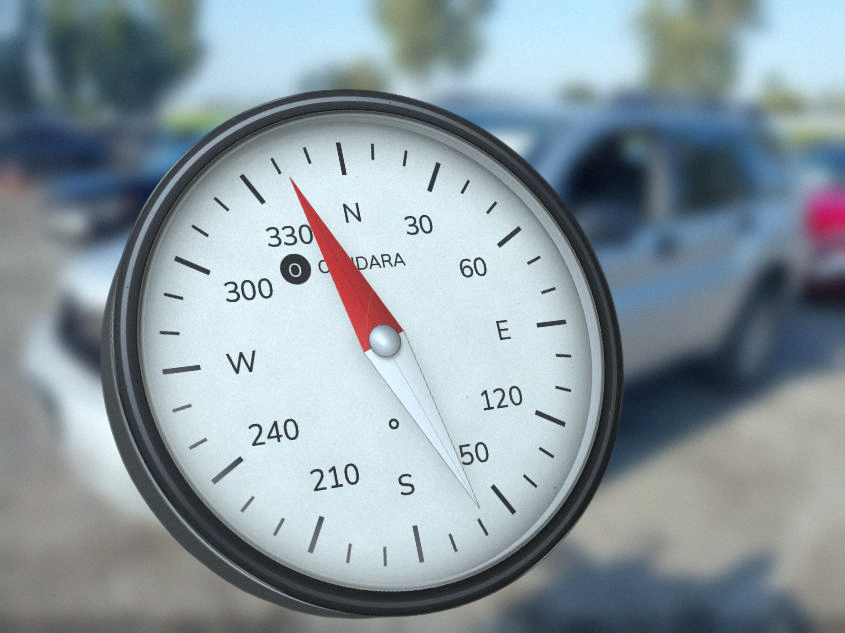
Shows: {"value": 340, "unit": "°"}
